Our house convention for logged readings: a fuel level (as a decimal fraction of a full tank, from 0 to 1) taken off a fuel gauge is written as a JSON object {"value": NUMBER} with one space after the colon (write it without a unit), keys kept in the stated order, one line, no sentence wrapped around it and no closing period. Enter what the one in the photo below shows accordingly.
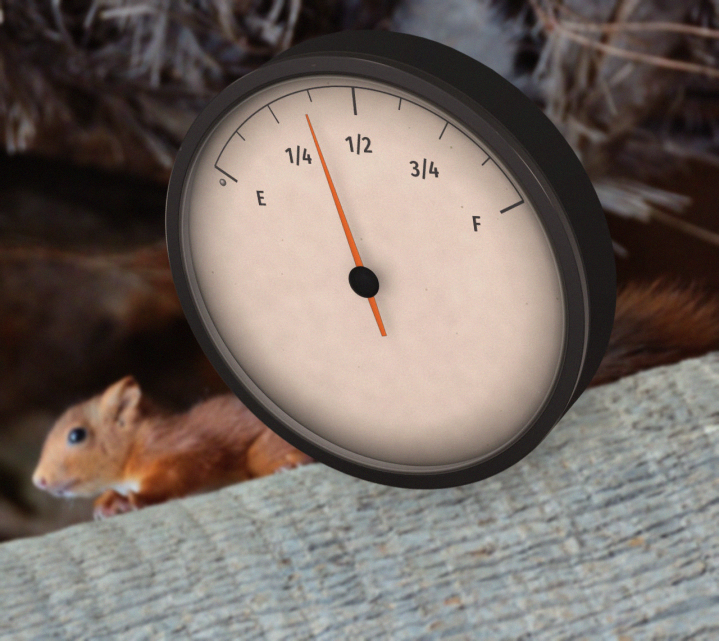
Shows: {"value": 0.375}
